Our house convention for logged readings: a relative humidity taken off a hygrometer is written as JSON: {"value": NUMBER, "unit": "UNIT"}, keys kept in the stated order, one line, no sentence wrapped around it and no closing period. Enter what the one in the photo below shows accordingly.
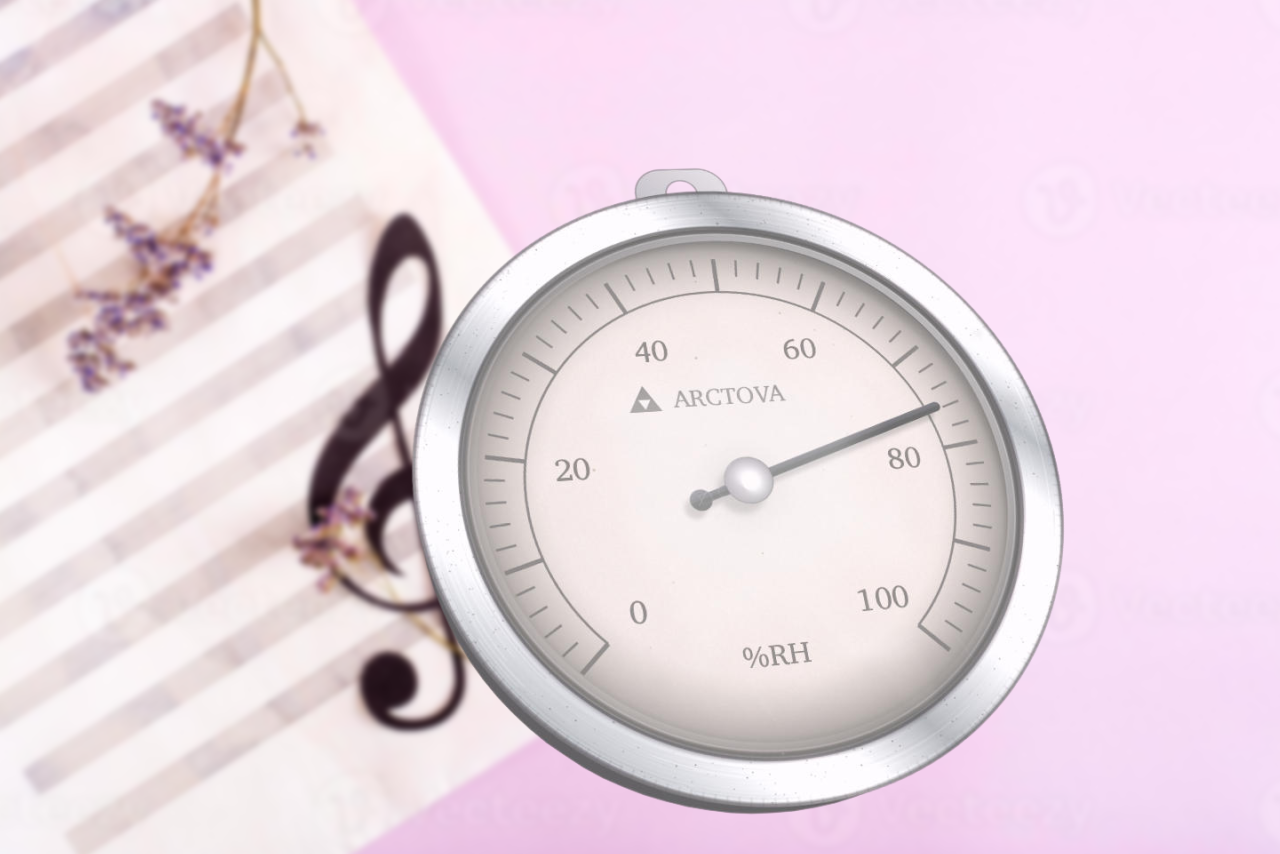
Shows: {"value": 76, "unit": "%"}
